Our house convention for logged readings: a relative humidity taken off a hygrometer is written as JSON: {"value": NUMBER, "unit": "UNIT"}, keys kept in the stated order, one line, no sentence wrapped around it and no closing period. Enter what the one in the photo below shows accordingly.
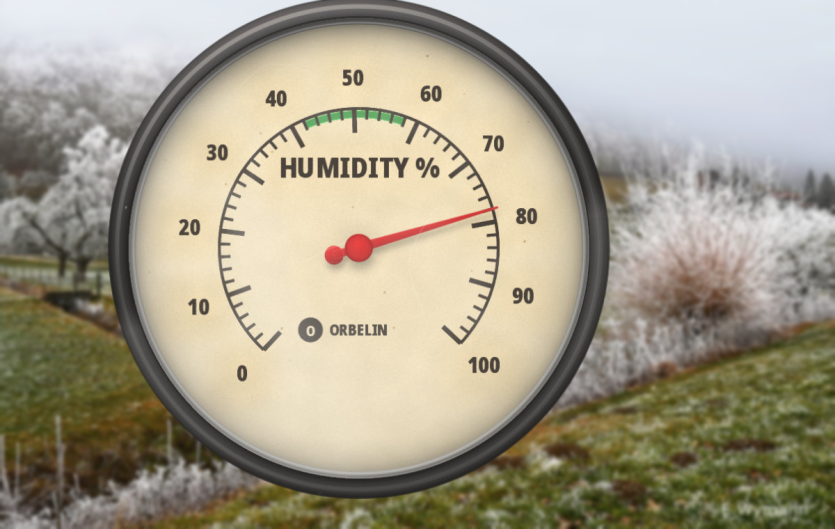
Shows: {"value": 78, "unit": "%"}
